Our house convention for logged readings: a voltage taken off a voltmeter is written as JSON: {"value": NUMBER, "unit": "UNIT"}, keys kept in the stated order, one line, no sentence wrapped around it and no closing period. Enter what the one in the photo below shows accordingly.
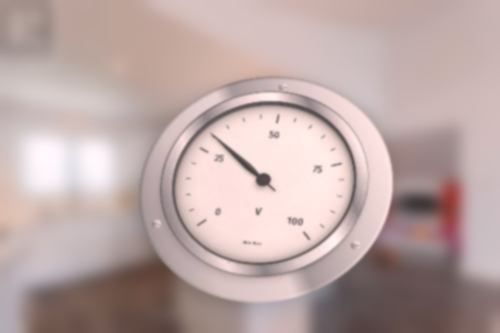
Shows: {"value": 30, "unit": "V"}
